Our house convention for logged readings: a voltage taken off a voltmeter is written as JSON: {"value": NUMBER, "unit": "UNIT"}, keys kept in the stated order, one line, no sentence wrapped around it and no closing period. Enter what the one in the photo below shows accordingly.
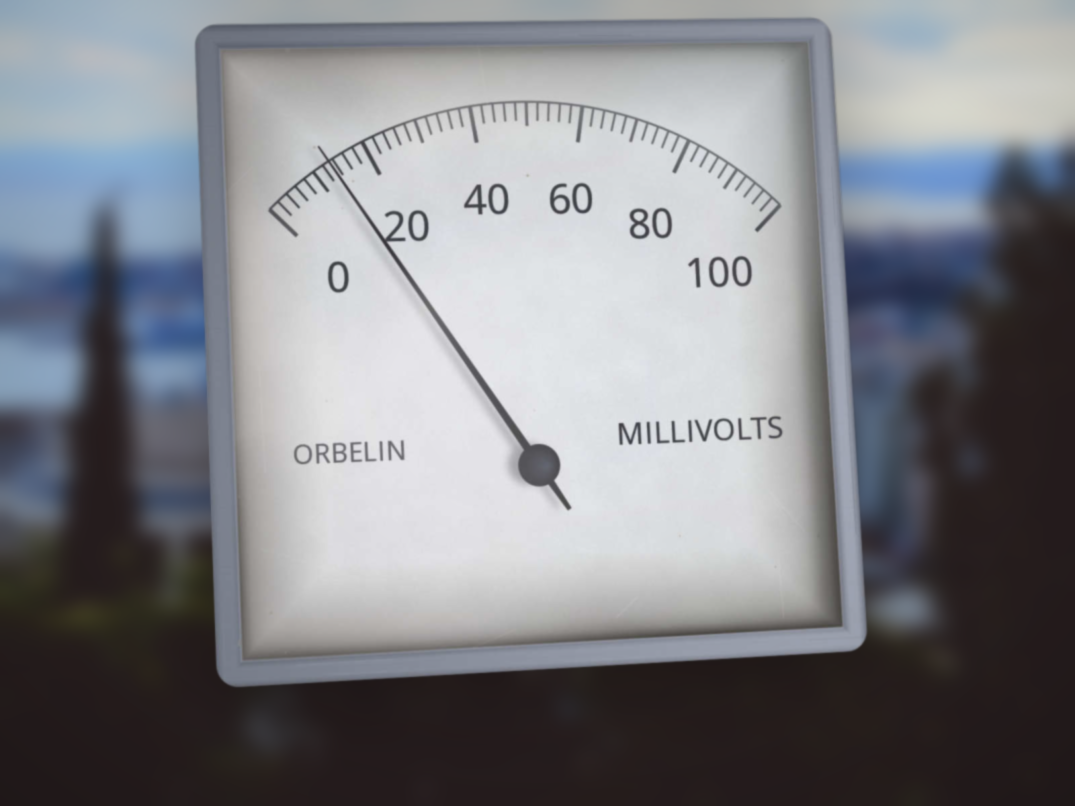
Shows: {"value": 13, "unit": "mV"}
